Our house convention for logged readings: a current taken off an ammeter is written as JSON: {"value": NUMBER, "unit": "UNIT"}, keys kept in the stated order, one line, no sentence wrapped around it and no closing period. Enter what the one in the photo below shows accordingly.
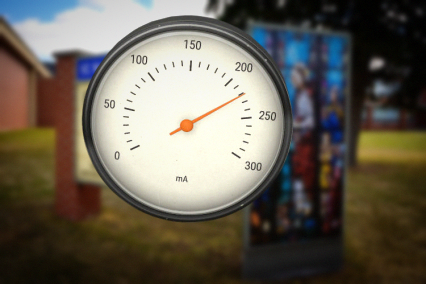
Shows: {"value": 220, "unit": "mA"}
